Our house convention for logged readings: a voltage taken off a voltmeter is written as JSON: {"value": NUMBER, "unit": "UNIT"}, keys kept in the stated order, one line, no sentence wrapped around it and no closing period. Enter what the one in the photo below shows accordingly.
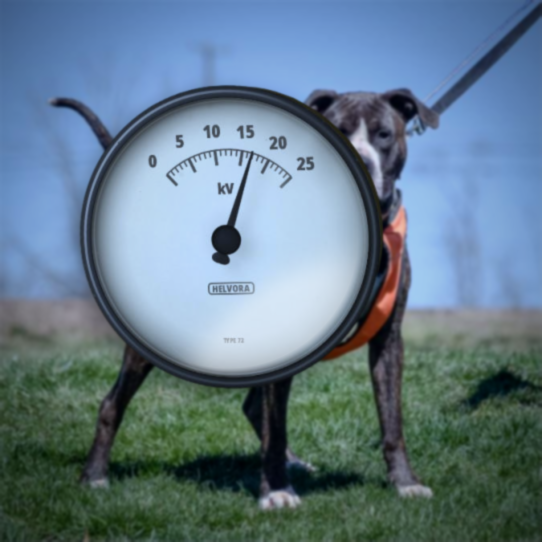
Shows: {"value": 17, "unit": "kV"}
